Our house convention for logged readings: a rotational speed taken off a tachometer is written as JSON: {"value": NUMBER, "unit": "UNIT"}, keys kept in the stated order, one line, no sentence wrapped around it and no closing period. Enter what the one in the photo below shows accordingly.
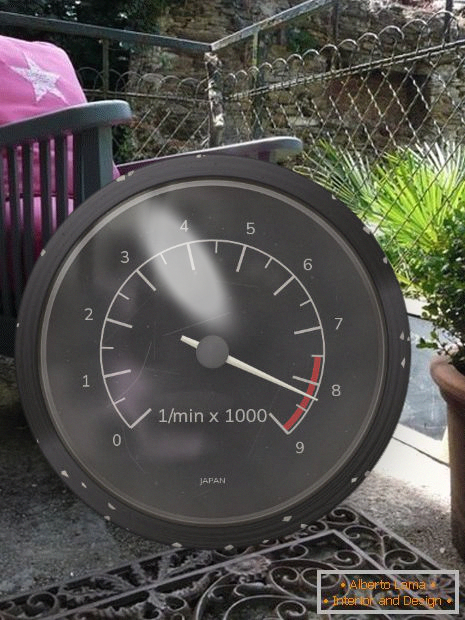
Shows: {"value": 8250, "unit": "rpm"}
